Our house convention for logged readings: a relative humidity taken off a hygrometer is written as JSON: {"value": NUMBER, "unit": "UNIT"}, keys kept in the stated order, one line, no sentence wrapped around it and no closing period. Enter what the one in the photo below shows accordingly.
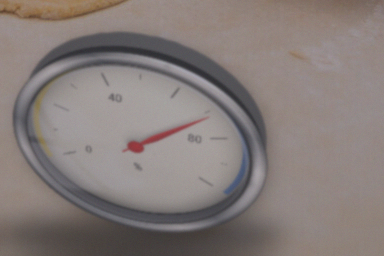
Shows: {"value": 70, "unit": "%"}
